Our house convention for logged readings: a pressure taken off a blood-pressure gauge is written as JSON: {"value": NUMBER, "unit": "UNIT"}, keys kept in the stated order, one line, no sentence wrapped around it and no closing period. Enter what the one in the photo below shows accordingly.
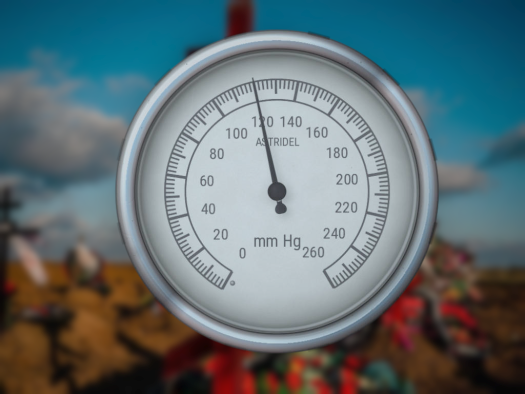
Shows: {"value": 120, "unit": "mmHg"}
